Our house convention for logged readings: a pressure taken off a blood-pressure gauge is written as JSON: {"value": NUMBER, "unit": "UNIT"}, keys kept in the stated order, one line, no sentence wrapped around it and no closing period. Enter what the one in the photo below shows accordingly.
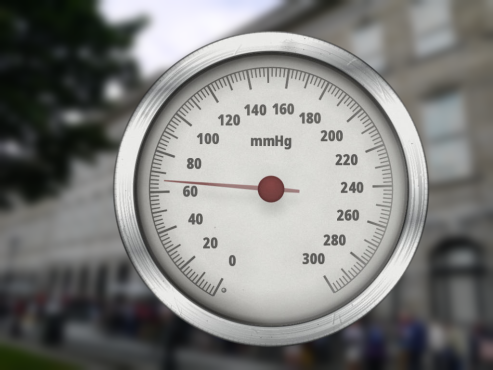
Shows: {"value": 66, "unit": "mmHg"}
